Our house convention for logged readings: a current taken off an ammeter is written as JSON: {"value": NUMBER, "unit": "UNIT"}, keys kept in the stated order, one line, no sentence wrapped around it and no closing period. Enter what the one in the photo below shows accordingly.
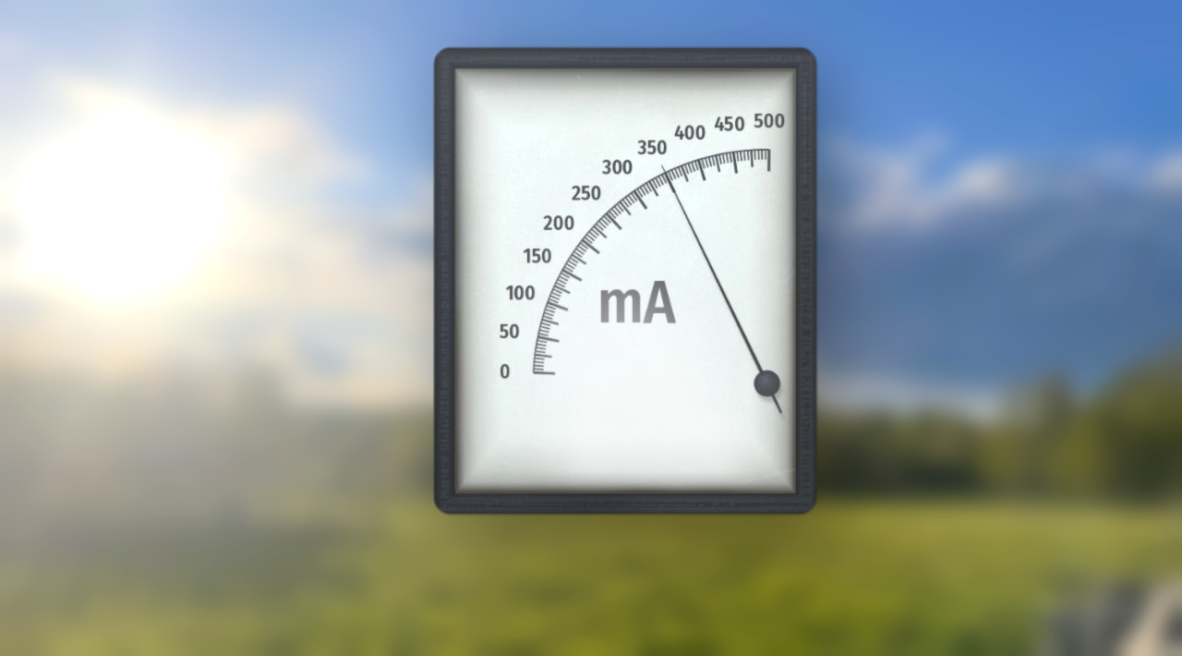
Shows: {"value": 350, "unit": "mA"}
